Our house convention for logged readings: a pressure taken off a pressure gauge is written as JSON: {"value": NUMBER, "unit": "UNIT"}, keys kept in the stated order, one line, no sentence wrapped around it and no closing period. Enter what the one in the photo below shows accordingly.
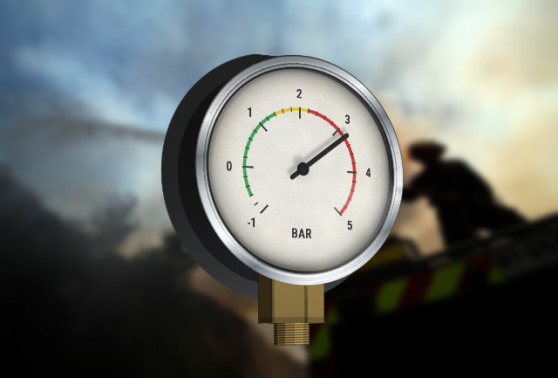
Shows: {"value": 3.2, "unit": "bar"}
